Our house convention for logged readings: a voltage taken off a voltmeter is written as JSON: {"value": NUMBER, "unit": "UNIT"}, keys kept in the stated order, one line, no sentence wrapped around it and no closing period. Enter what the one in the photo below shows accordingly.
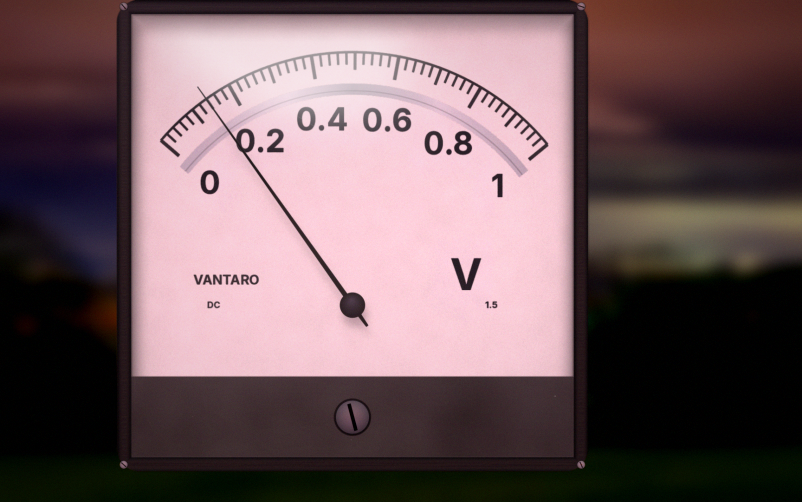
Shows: {"value": 0.14, "unit": "V"}
